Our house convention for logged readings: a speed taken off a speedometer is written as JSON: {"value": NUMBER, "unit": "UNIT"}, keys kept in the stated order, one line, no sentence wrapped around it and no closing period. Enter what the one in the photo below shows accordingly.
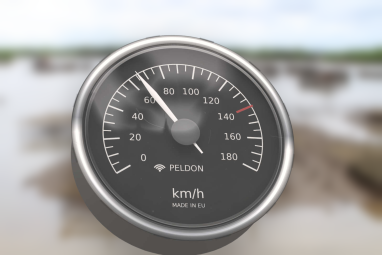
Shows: {"value": 65, "unit": "km/h"}
